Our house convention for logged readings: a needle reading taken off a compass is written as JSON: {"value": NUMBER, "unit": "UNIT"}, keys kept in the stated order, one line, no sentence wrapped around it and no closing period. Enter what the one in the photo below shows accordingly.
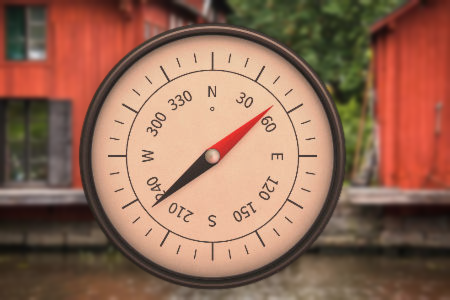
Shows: {"value": 50, "unit": "°"}
